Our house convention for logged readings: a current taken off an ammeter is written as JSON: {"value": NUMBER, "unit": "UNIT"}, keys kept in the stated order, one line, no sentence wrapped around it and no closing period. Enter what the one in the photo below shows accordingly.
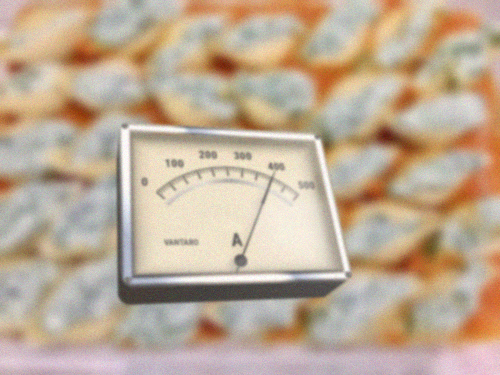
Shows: {"value": 400, "unit": "A"}
